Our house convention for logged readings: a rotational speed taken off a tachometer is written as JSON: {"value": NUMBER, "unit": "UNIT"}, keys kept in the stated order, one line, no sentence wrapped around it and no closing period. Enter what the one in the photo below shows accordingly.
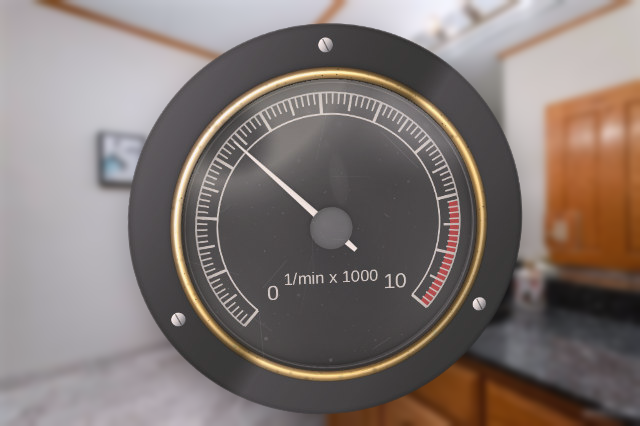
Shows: {"value": 3400, "unit": "rpm"}
